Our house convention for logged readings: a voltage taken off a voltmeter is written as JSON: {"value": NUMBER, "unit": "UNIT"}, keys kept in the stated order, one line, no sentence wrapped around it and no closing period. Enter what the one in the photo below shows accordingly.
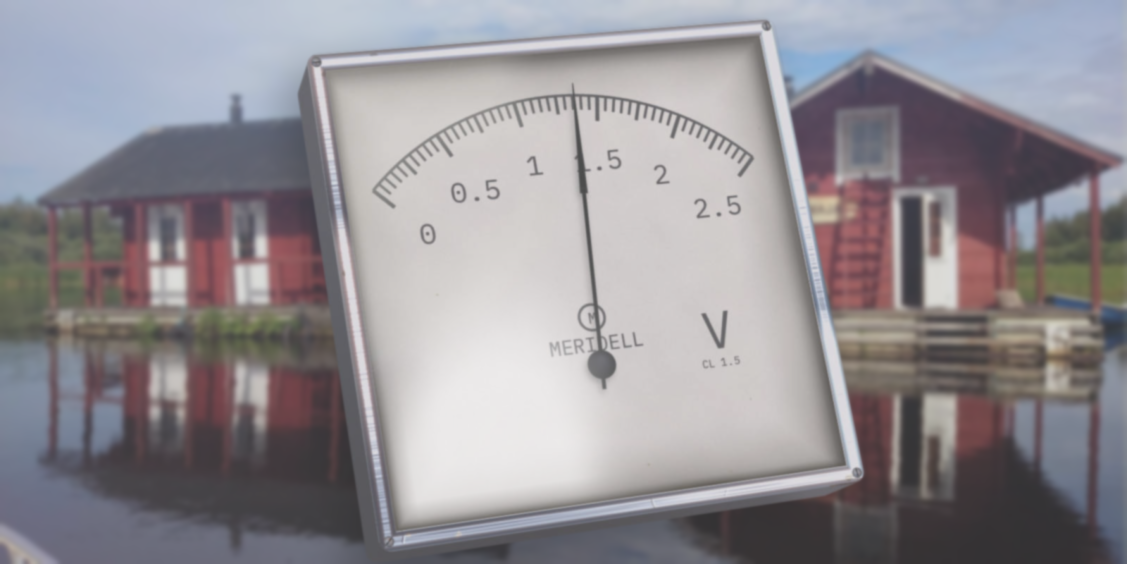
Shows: {"value": 1.35, "unit": "V"}
